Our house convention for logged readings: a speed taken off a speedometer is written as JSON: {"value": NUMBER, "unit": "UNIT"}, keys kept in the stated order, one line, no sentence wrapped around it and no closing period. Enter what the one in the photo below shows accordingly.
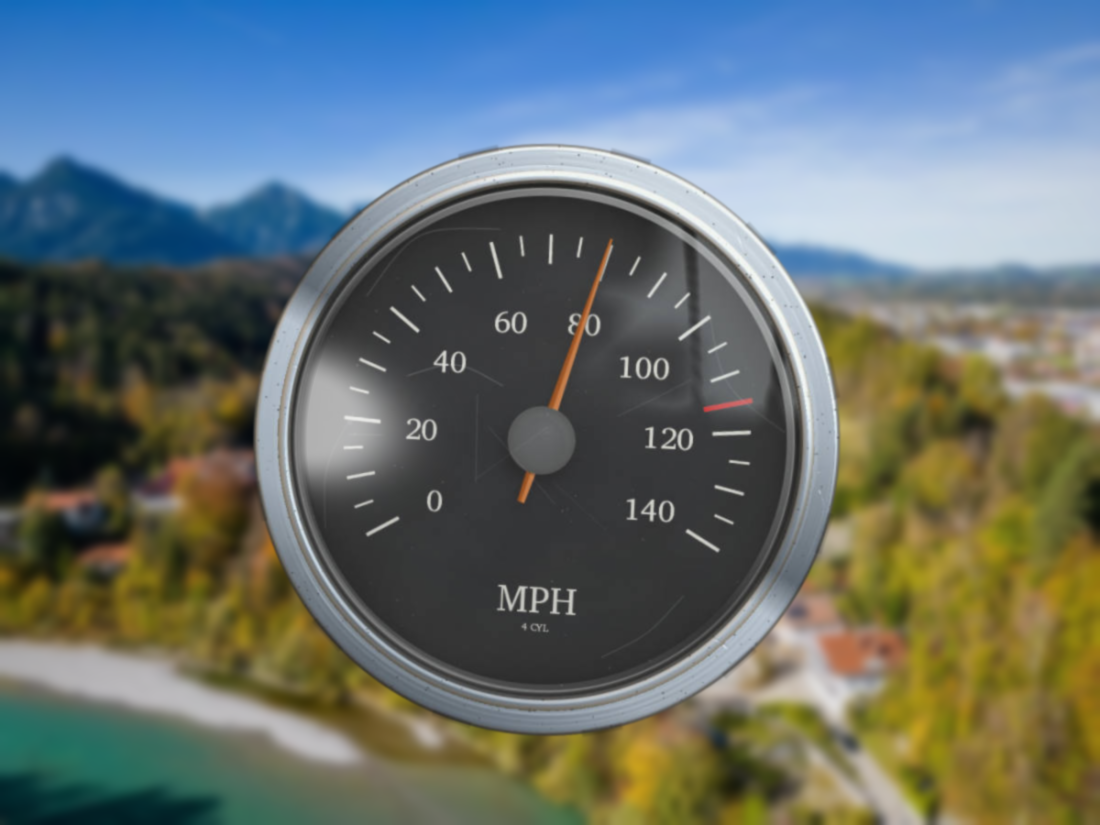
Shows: {"value": 80, "unit": "mph"}
